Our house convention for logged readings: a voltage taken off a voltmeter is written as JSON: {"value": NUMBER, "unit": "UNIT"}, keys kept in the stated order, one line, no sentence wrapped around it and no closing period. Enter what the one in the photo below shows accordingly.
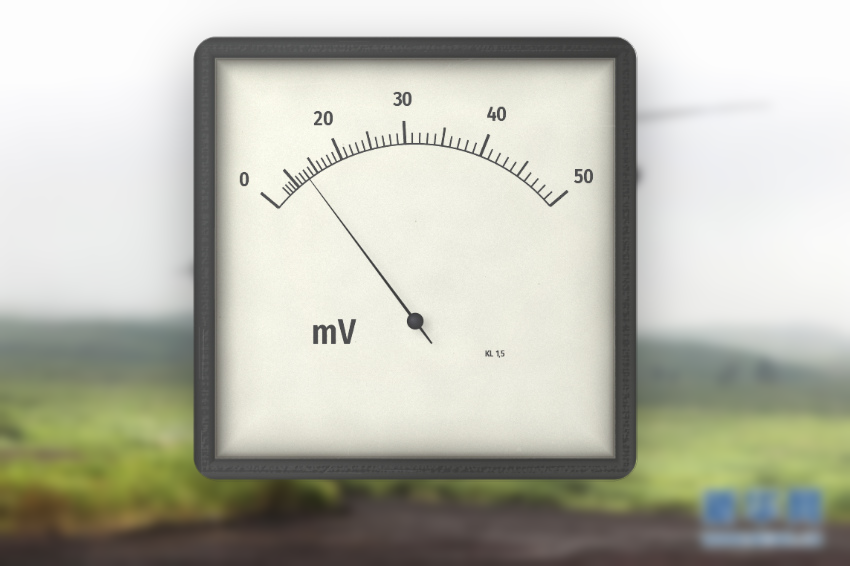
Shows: {"value": 13, "unit": "mV"}
